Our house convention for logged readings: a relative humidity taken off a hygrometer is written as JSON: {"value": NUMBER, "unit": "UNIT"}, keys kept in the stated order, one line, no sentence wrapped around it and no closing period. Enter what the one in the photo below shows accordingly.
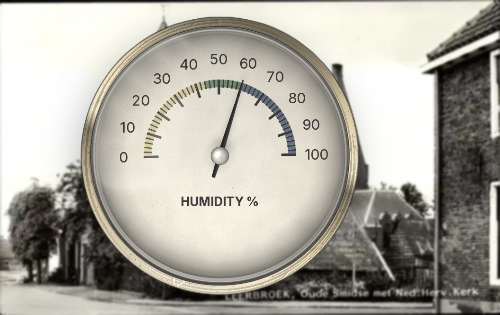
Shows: {"value": 60, "unit": "%"}
